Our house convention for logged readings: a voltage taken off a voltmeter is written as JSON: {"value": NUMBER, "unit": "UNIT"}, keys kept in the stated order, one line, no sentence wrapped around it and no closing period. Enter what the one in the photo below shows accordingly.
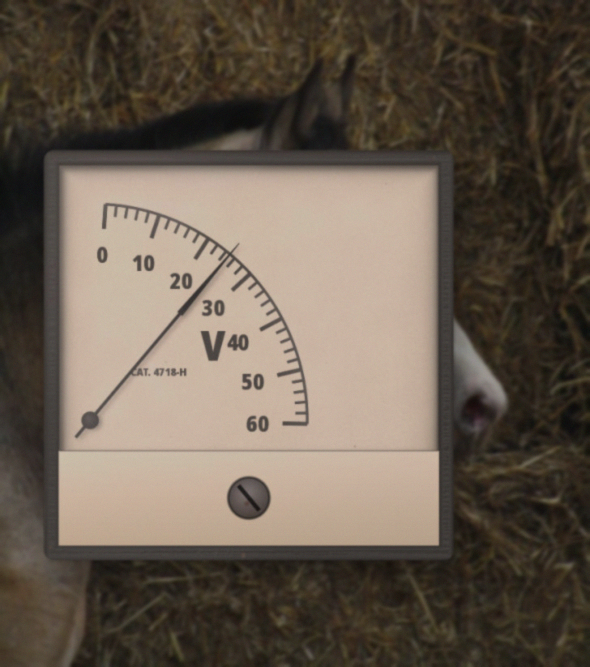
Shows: {"value": 25, "unit": "V"}
